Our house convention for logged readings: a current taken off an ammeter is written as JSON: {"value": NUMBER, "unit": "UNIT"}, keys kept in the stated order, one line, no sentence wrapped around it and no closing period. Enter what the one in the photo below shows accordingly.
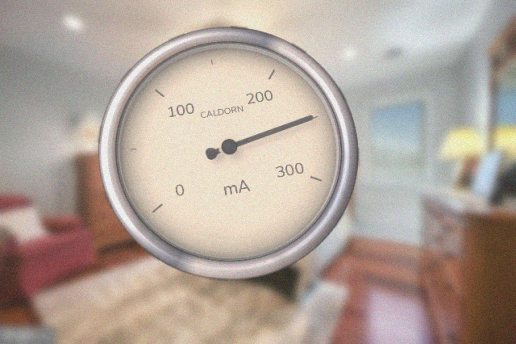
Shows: {"value": 250, "unit": "mA"}
